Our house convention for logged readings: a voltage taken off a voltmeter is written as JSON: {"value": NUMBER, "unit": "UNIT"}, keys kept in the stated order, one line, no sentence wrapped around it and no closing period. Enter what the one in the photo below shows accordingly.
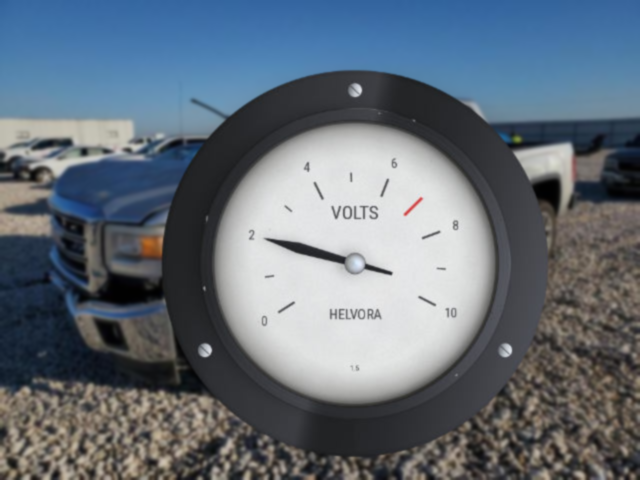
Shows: {"value": 2, "unit": "V"}
